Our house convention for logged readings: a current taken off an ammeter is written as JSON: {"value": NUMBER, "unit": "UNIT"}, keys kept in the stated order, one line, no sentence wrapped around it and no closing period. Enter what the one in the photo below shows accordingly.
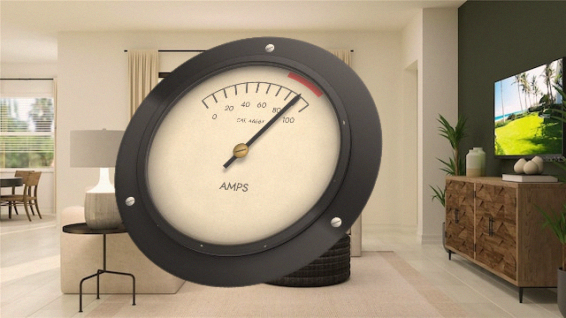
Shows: {"value": 90, "unit": "A"}
